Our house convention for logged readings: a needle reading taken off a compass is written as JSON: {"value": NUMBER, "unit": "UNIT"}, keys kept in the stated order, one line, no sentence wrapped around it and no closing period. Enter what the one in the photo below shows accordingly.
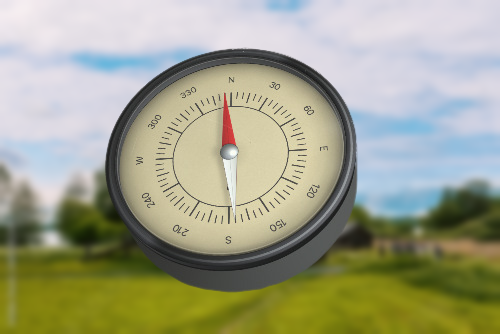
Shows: {"value": 355, "unit": "°"}
